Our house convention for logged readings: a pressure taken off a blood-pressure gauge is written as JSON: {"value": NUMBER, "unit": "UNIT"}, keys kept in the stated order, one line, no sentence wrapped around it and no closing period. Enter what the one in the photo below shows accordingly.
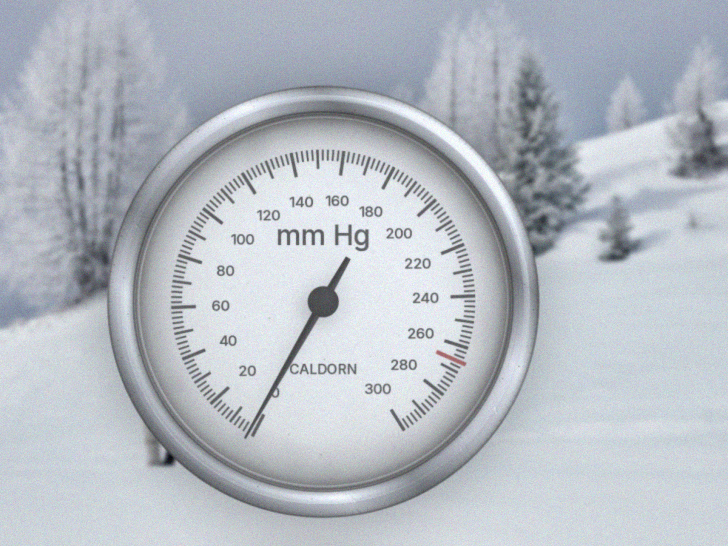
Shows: {"value": 2, "unit": "mmHg"}
